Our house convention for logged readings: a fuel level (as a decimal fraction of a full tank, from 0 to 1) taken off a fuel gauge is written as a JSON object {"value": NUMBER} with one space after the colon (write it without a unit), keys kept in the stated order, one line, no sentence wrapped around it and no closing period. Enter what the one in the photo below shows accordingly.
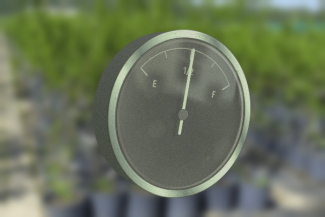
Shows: {"value": 0.5}
